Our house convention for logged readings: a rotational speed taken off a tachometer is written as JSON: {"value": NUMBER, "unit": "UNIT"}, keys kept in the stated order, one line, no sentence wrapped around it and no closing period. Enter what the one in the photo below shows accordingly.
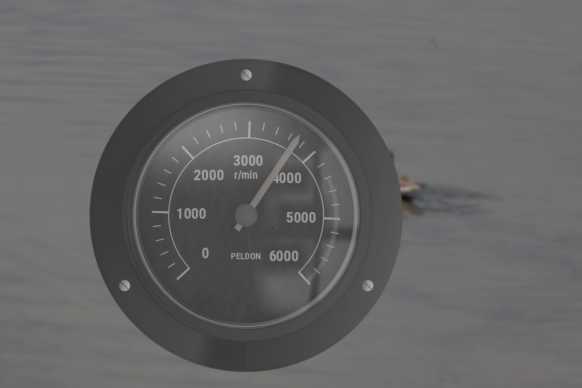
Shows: {"value": 3700, "unit": "rpm"}
